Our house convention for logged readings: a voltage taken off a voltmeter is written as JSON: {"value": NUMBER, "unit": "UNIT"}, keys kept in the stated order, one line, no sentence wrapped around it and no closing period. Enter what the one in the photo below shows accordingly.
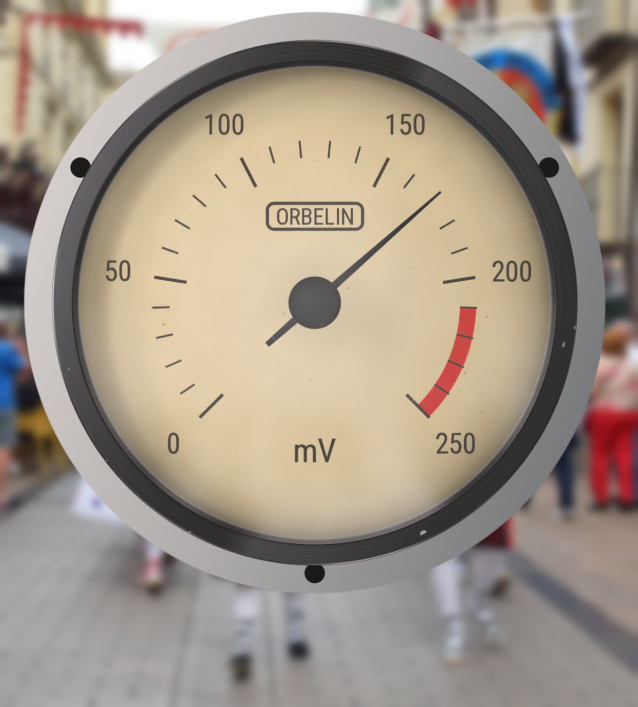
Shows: {"value": 170, "unit": "mV"}
